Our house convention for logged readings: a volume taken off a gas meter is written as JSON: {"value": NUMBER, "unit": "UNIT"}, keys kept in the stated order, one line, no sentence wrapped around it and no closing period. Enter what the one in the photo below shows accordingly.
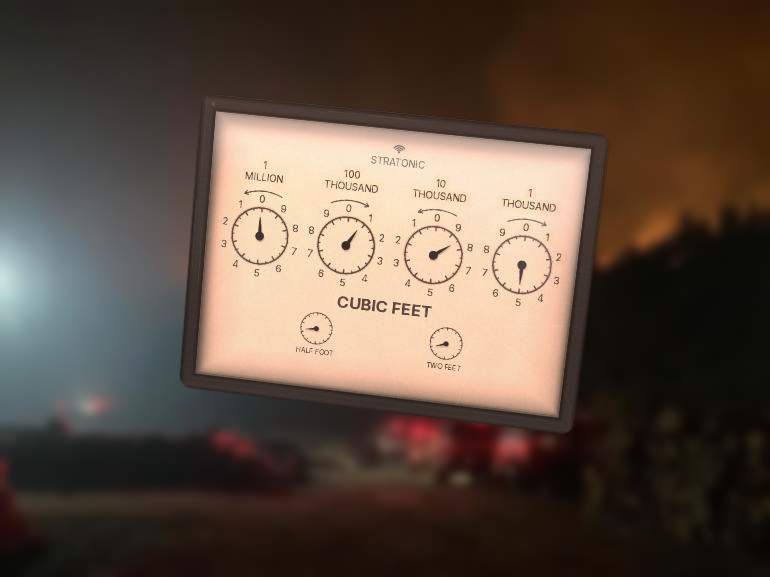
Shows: {"value": 8500, "unit": "ft³"}
